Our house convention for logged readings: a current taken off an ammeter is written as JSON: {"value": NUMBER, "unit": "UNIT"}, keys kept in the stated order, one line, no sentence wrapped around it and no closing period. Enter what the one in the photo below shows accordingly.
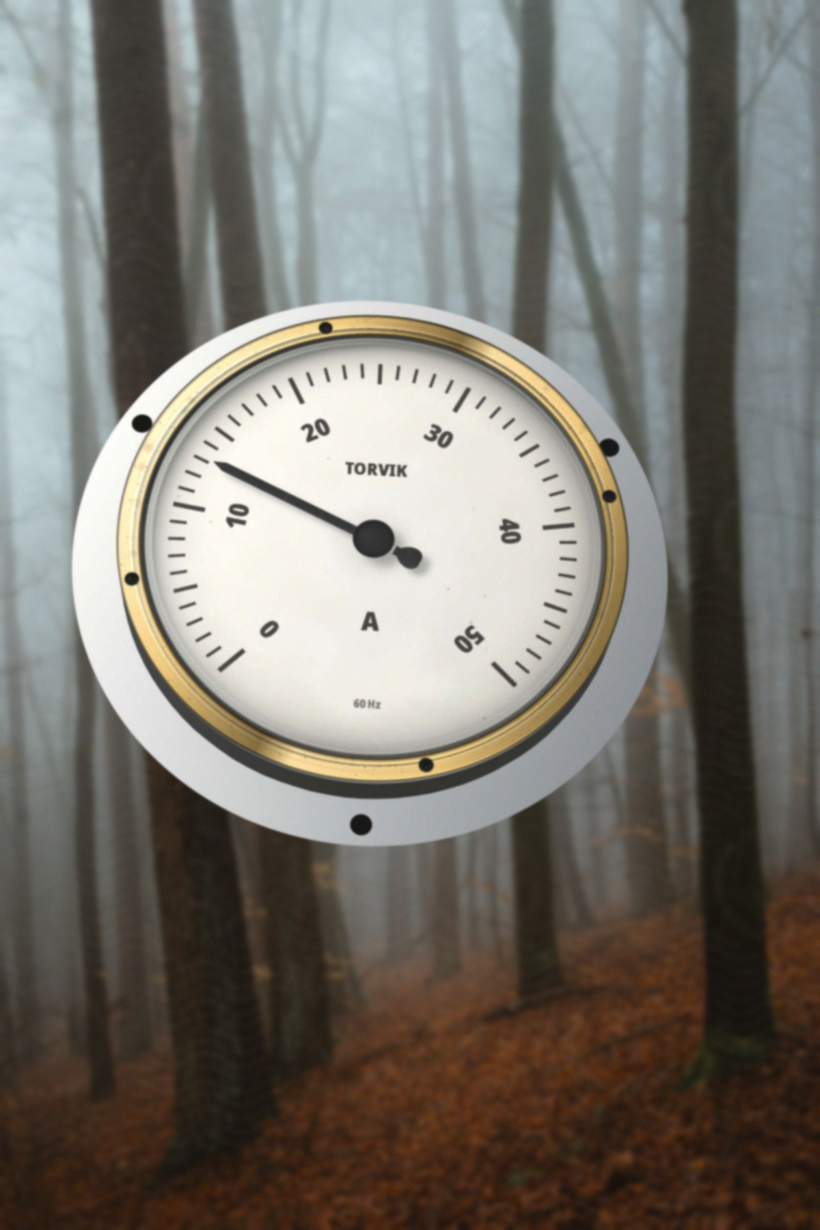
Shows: {"value": 13, "unit": "A"}
